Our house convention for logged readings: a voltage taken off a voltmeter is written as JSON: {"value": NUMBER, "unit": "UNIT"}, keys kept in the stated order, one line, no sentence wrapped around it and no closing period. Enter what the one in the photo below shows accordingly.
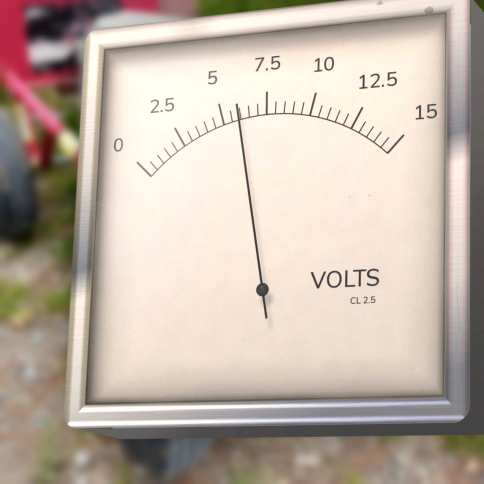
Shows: {"value": 6, "unit": "V"}
